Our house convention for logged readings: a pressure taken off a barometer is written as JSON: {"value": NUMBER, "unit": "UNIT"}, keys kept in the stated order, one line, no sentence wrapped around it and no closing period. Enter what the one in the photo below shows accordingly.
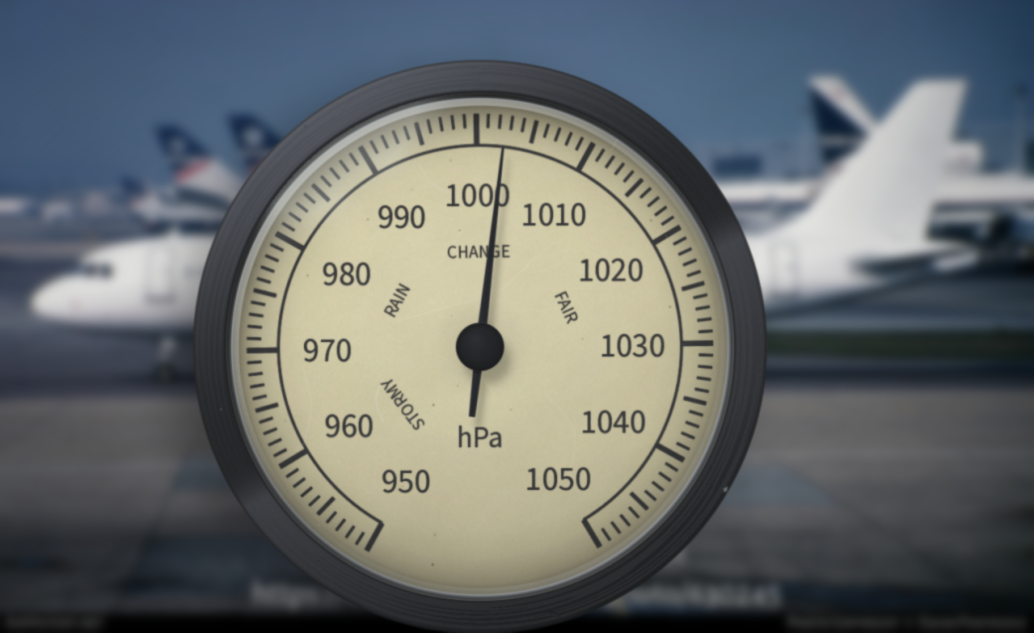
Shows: {"value": 1002.5, "unit": "hPa"}
